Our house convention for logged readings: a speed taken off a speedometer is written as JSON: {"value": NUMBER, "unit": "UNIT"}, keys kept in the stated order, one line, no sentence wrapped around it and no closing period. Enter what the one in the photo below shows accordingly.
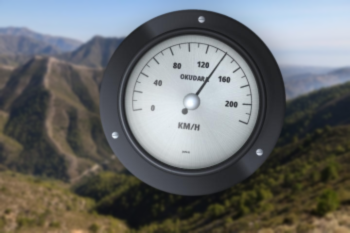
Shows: {"value": 140, "unit": "km/h"}
